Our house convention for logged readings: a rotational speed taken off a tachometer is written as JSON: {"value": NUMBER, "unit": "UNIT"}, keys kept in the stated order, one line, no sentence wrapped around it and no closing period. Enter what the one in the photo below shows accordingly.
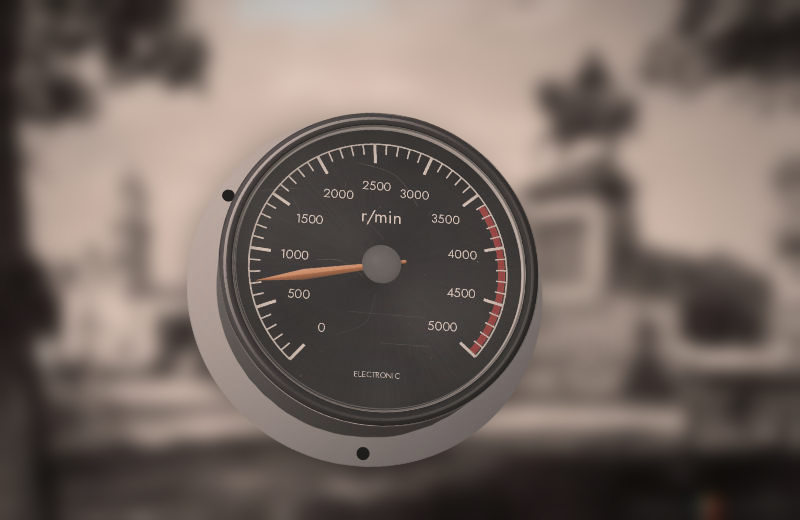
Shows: {"value": 700, "unit": "rpm"}
